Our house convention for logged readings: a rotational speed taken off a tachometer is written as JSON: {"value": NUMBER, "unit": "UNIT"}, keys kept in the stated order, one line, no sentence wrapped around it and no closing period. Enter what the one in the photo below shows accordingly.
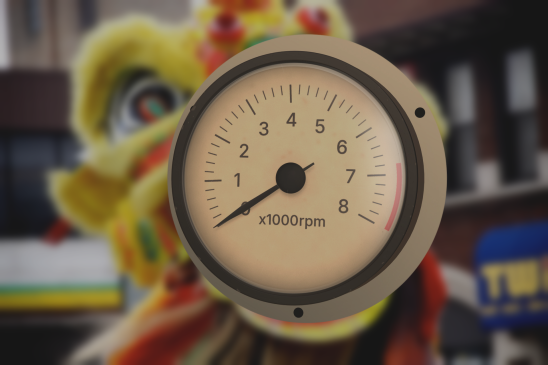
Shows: {"value": 0, "unit": "rpm"}
